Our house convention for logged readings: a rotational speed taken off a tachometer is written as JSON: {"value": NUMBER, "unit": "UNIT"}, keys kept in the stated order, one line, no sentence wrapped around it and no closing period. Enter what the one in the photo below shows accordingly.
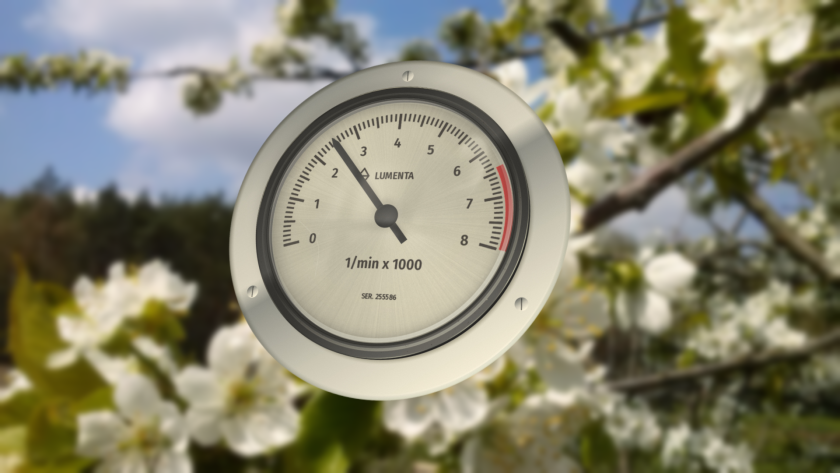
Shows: {"value": 2500, "unit": "rpm"}
